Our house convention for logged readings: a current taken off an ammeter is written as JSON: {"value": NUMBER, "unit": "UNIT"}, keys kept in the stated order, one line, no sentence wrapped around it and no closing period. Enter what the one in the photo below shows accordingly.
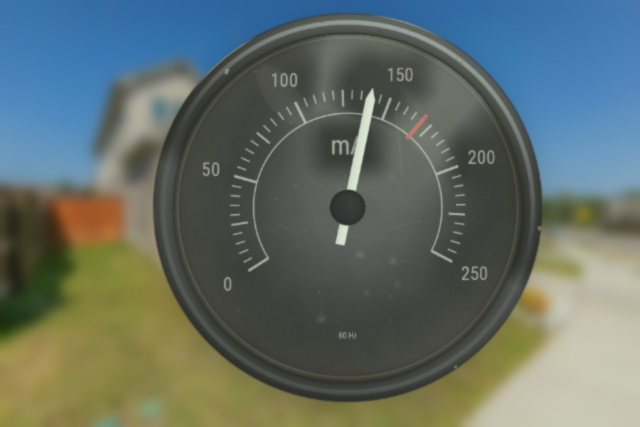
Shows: {"value": 140, "unit": "mA"}
